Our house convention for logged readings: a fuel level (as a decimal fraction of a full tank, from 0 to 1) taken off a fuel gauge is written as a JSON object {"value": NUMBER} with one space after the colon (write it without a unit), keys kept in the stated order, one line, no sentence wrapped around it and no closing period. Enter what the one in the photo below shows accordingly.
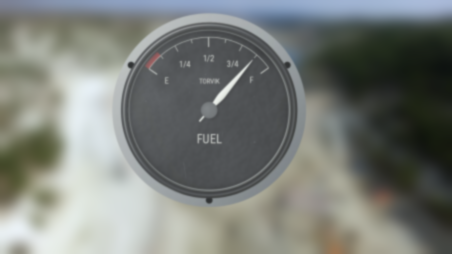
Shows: {"value": 0.875}
